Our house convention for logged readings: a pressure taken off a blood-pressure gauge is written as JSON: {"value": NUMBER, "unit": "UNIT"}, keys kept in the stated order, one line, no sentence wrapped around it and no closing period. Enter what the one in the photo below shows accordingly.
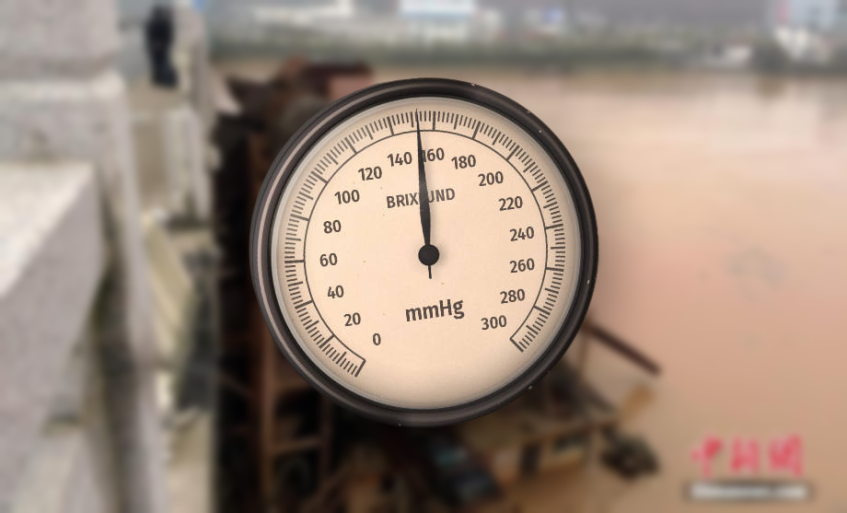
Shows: {"value": 152, "unit": "mmHg"}
